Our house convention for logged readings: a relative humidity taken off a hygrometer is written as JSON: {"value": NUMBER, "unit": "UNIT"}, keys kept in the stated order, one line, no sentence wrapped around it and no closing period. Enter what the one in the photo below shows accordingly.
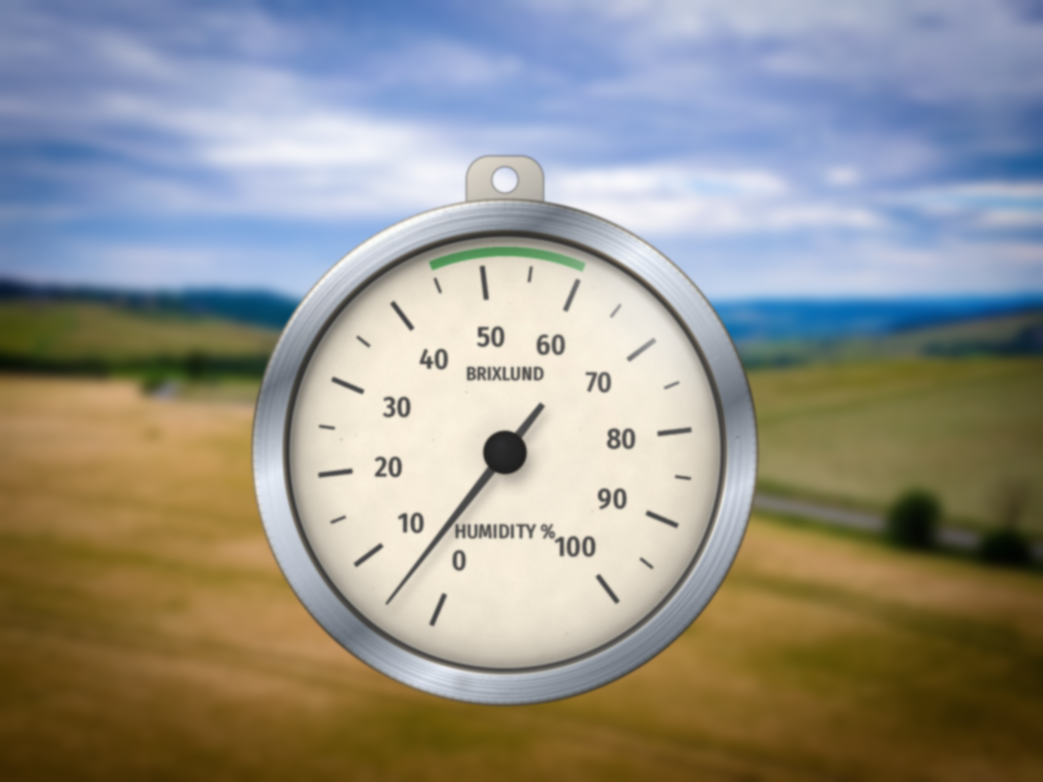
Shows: {"value": 5, "unit": "%"}
